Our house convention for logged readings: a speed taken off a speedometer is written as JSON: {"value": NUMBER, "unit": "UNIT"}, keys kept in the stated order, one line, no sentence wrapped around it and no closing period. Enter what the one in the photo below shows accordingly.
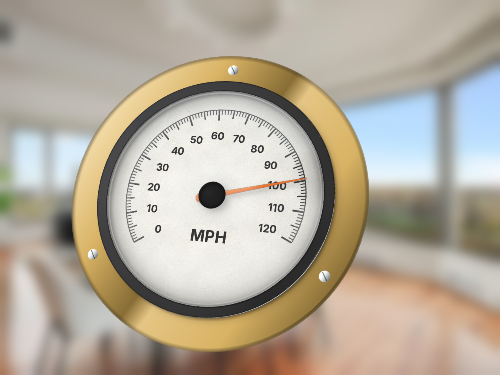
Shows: {"value": 100, "unit": "mph"}
